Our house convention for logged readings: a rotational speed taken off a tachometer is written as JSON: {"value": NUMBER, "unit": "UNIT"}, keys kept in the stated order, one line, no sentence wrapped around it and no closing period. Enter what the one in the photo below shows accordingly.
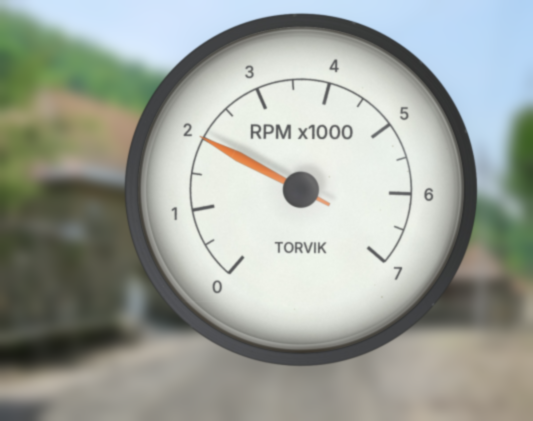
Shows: {"value": 2000, "unit": "rpm"}
